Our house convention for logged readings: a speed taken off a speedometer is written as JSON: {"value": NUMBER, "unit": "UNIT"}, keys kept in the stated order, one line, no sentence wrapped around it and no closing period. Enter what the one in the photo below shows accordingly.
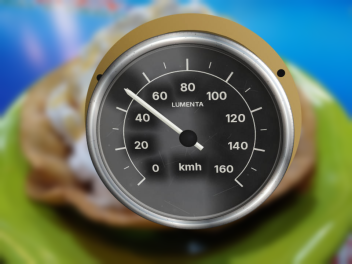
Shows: {"value": 50, "unit": "km/h"}
